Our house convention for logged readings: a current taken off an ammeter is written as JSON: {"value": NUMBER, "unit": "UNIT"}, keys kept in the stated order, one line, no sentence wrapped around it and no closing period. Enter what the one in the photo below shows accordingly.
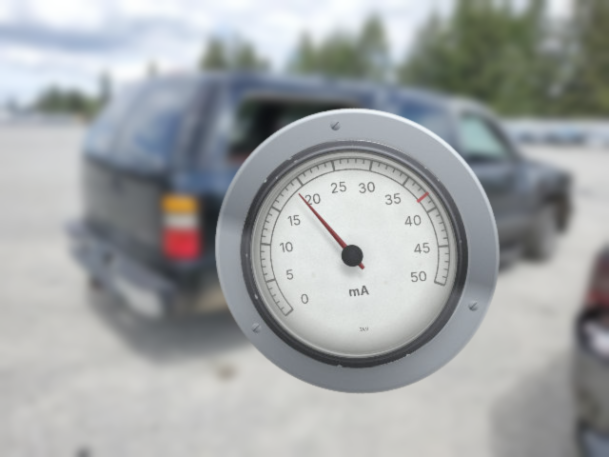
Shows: {"value": 19, "unit": "mA"}
